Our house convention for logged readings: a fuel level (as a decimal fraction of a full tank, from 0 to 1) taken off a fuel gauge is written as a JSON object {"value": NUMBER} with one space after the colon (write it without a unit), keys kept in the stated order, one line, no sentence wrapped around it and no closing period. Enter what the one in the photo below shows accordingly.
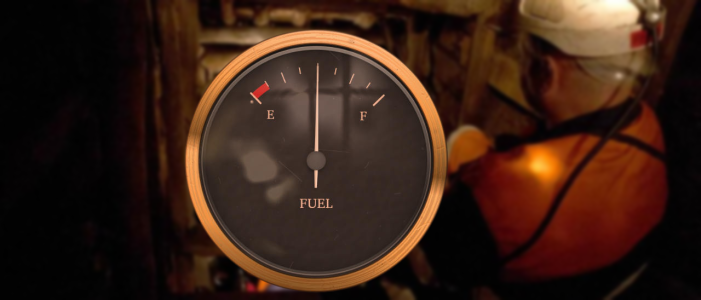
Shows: {"value": 0.5}
